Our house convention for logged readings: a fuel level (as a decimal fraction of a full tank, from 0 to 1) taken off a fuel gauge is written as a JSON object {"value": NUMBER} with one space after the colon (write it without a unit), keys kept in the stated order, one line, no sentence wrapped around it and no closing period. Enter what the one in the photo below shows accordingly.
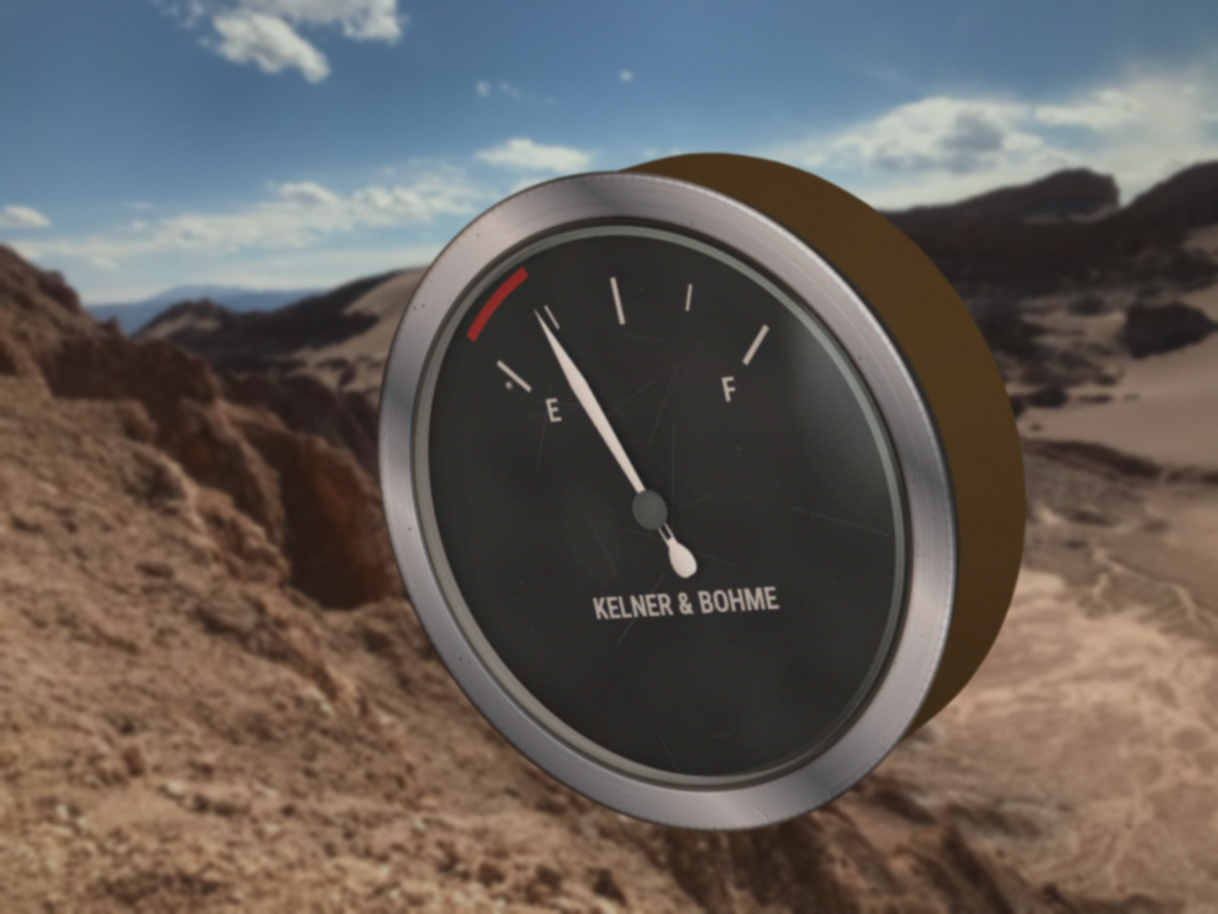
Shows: {"value": 0.25}
